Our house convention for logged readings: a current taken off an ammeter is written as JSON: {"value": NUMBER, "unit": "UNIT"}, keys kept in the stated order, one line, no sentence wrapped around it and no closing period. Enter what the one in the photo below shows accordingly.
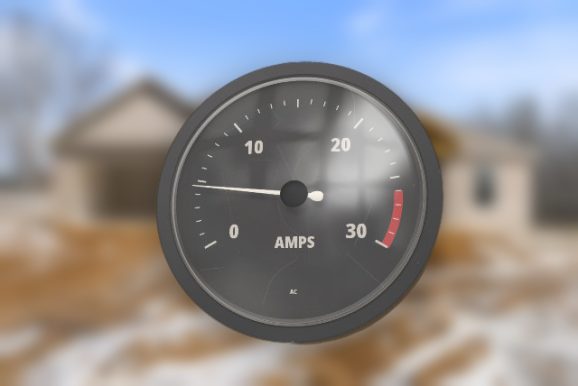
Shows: {"value": 4.5, "unit": "A"}
